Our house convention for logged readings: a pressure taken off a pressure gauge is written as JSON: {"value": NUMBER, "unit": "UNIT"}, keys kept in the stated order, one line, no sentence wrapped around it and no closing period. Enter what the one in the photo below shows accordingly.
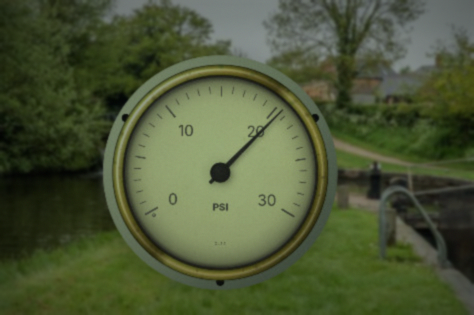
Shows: {"value": 20.5, "unit": "psi"}
